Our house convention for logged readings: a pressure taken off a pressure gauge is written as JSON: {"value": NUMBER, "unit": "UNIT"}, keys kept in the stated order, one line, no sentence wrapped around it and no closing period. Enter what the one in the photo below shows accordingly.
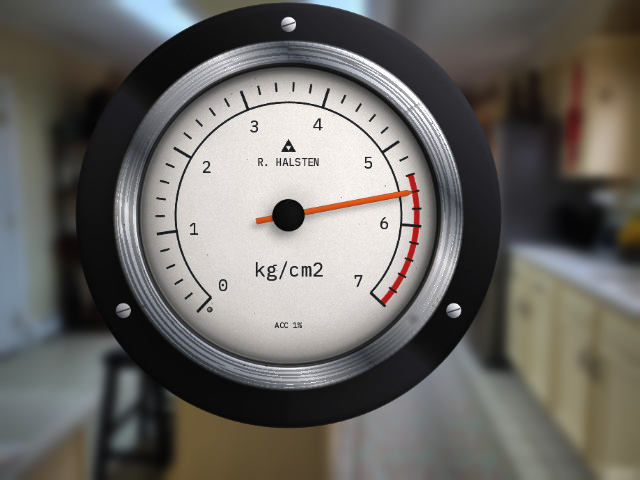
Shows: {"value": 5.6, "unit": "kg/cm²"}
